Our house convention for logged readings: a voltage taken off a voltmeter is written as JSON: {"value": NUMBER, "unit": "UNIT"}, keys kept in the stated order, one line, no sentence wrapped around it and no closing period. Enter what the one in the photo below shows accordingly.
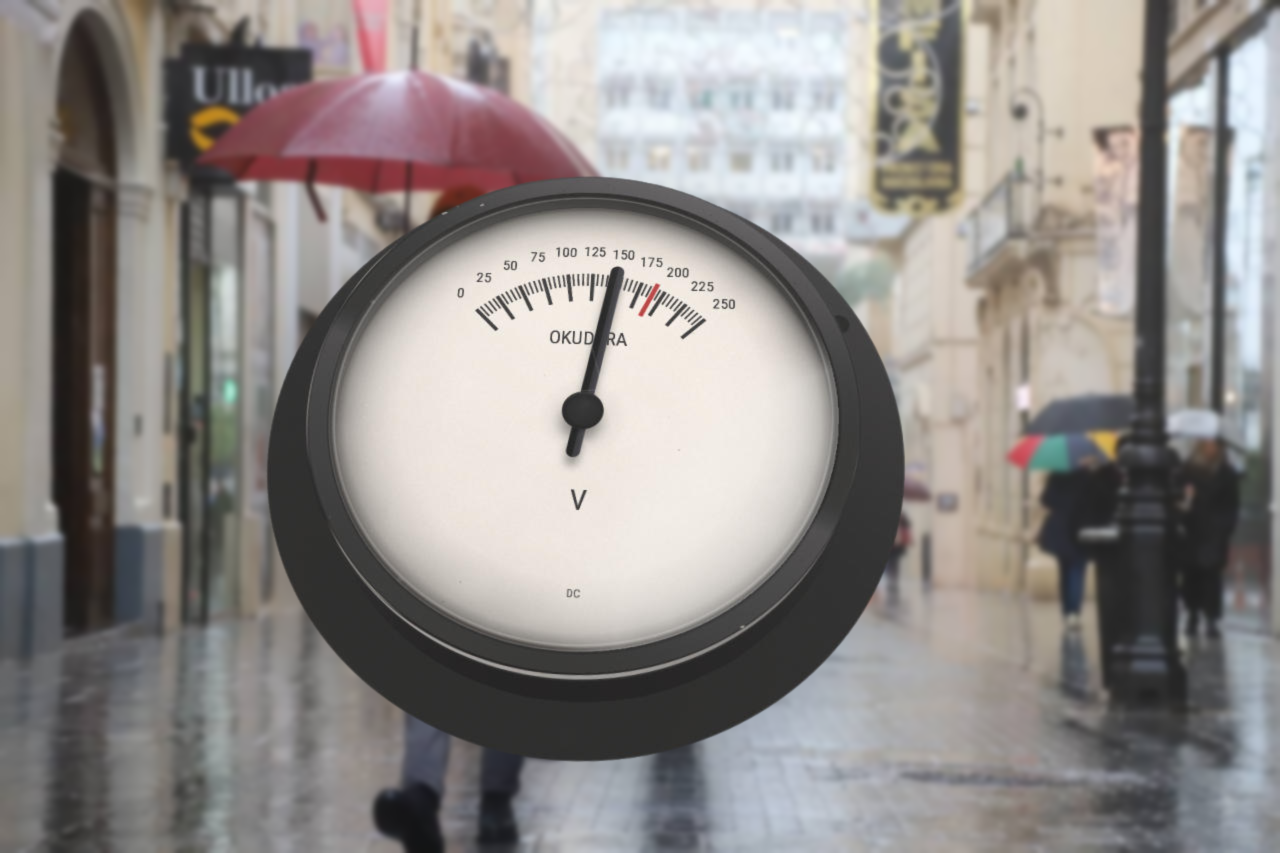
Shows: {"value": 150, "unit": "V"}
